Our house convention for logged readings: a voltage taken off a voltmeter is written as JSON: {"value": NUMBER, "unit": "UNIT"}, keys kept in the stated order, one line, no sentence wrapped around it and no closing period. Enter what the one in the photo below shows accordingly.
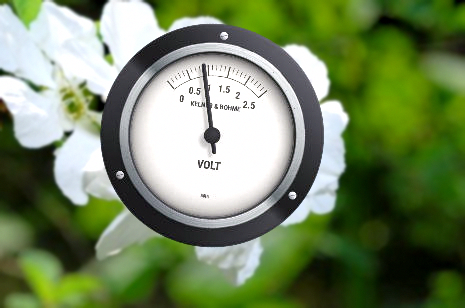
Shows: {"value": 0.9, "unit": "V"}
